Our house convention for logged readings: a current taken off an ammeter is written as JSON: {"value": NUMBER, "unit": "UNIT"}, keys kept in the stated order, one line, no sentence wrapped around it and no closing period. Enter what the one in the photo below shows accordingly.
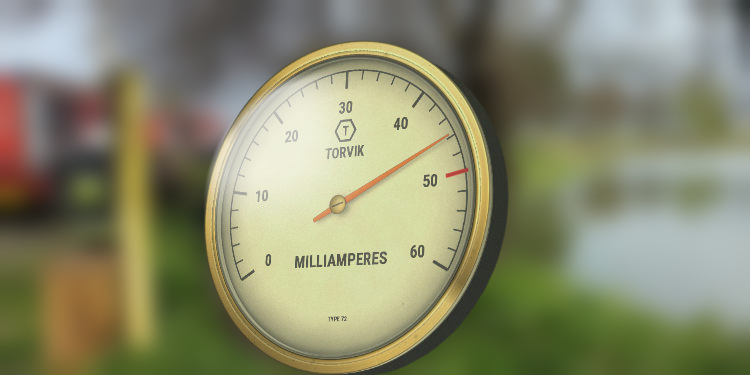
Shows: {"value": 46, "unit": "mA"}
